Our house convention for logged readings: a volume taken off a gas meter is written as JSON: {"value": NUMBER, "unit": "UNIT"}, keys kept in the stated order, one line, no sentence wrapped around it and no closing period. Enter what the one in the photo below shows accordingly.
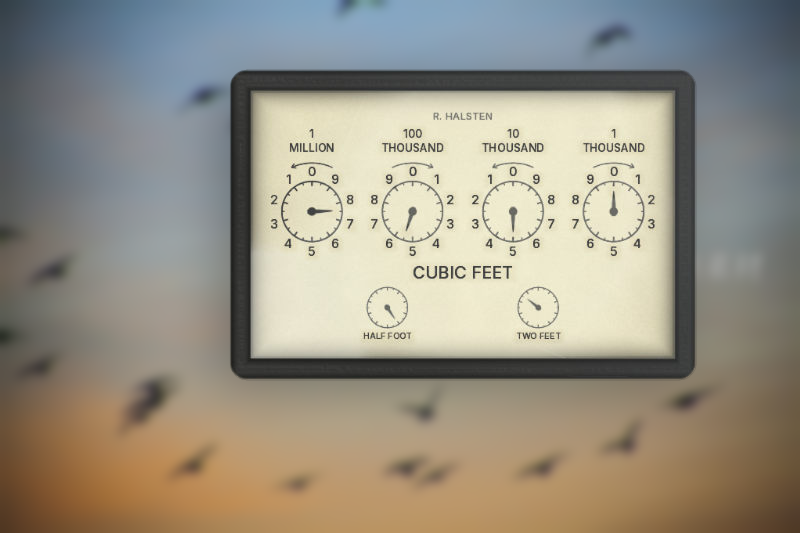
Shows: {"value": 755000, "unit": "ft³"}
